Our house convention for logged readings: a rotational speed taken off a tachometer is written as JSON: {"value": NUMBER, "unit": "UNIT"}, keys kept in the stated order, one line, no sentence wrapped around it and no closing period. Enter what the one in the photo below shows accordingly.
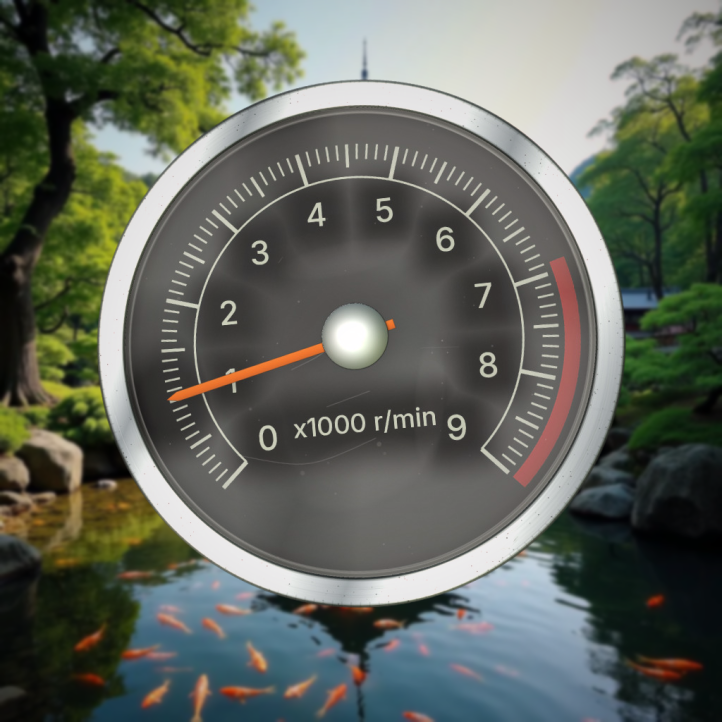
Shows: {"value": 1000, "unit": "rpm"}
